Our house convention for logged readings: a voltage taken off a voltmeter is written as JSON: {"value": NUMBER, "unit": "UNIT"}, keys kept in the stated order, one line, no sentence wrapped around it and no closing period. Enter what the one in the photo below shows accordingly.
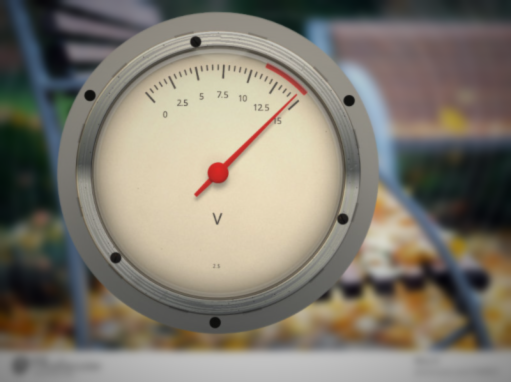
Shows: {"value": 14.5, "unit": "V"}
